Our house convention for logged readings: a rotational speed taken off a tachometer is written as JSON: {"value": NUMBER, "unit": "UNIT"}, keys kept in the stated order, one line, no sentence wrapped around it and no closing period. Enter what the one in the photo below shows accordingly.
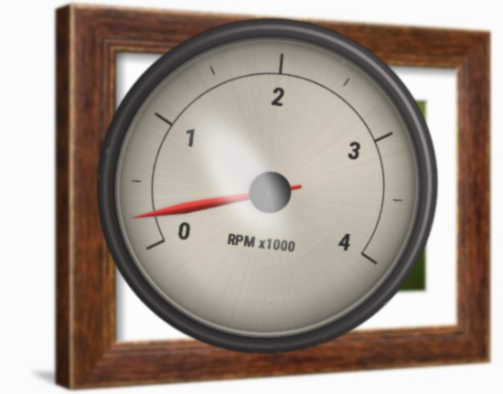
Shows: {"value": 250, "unit": "rpm"}
